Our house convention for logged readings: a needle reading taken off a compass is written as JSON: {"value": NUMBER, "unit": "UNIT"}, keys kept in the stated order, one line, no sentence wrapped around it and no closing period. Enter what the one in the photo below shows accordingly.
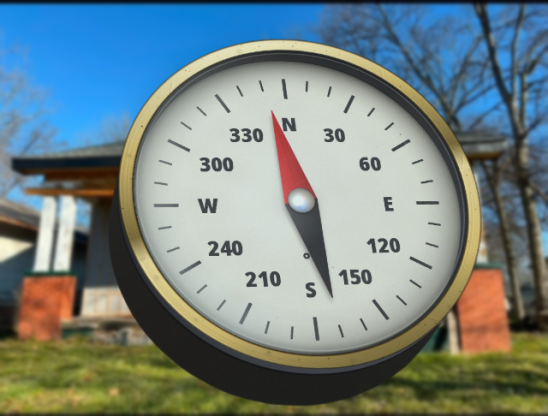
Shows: {"value": 350, "unit": "°"}
